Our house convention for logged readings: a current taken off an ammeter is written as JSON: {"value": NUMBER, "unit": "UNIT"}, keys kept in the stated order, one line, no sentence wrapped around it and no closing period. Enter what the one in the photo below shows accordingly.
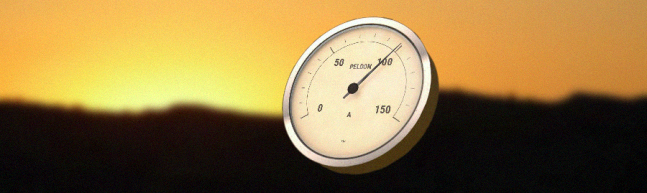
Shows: {"value": 100, "unit": "A"}
